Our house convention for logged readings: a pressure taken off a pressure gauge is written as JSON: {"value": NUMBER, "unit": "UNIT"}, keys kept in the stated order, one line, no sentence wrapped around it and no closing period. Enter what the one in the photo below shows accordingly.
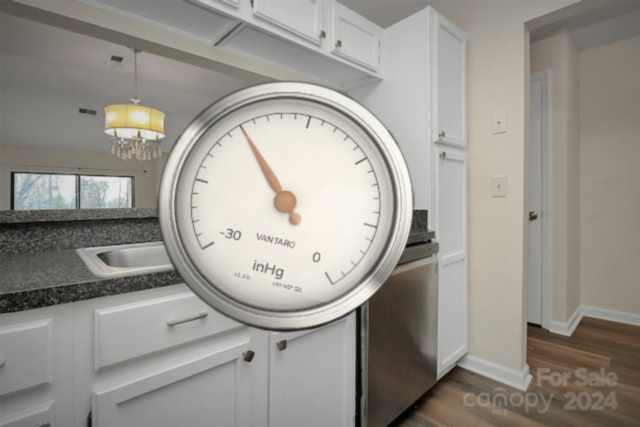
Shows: {"value": -20, "unit": "inHg"}
